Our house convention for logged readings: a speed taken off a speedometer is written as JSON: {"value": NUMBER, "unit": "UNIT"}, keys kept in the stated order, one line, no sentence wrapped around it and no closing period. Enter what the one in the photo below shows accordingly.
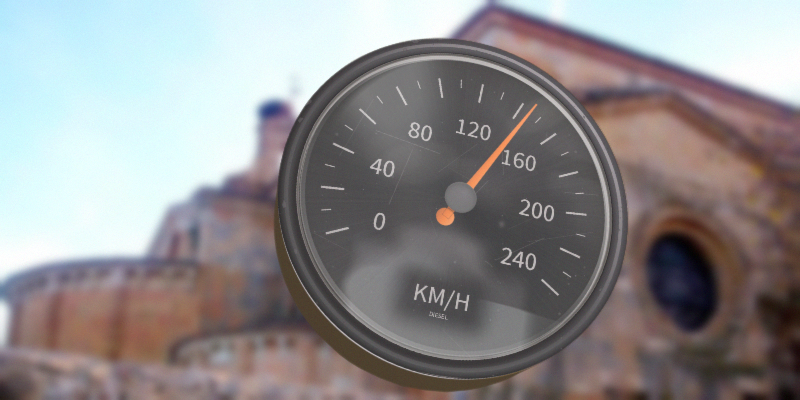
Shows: {"value": 145, "unit": "km/h"}
